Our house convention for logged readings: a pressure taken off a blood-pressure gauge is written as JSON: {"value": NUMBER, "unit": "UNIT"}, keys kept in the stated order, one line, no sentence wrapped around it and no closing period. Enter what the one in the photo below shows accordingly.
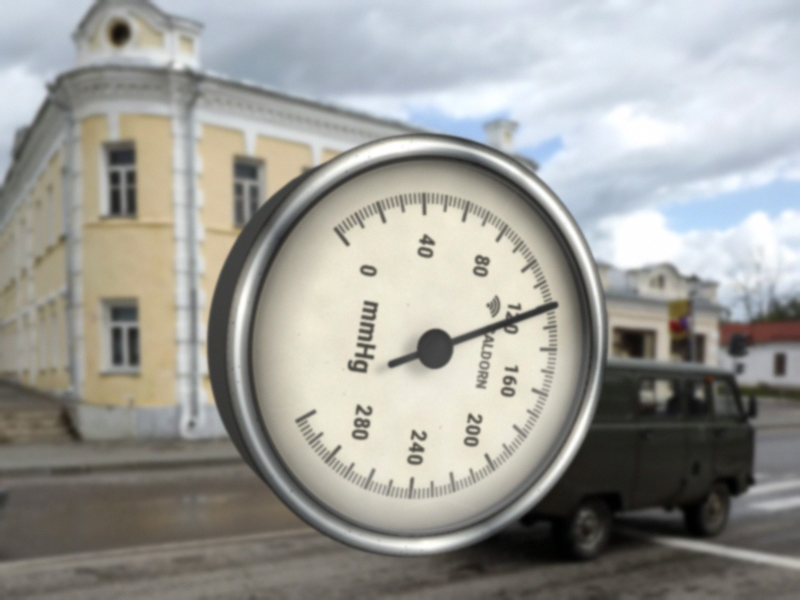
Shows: {"value": 120, "unit": "mmHg"}
